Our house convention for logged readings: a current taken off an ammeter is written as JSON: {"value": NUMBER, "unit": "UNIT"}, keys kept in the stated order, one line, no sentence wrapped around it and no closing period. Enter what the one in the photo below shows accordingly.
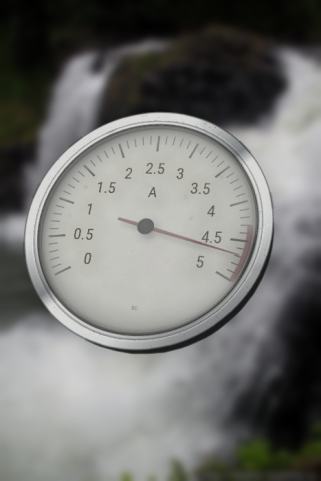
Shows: {"value": 4.7, "unit": "A"}
